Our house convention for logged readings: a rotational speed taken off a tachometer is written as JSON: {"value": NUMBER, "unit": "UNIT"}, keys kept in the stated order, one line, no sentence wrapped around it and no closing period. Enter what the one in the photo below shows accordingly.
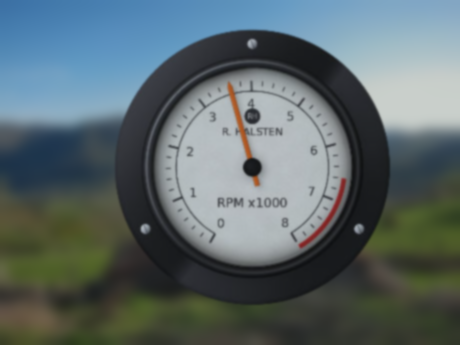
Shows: {"value": 3600, "unit": "rpm"}
